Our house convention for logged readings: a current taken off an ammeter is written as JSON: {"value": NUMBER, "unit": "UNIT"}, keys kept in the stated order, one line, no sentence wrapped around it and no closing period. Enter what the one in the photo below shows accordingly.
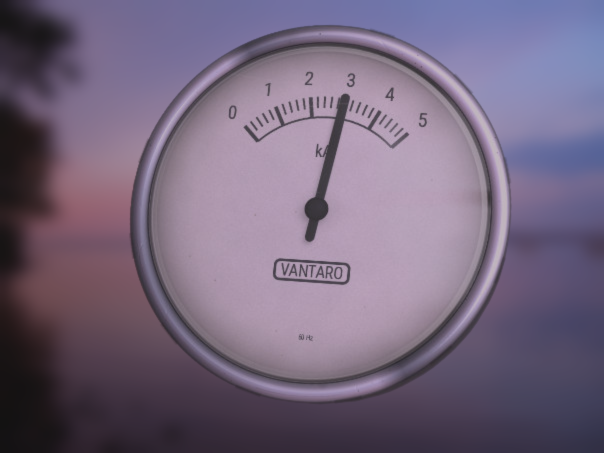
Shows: {"value": 3, "unit": "kA"}
